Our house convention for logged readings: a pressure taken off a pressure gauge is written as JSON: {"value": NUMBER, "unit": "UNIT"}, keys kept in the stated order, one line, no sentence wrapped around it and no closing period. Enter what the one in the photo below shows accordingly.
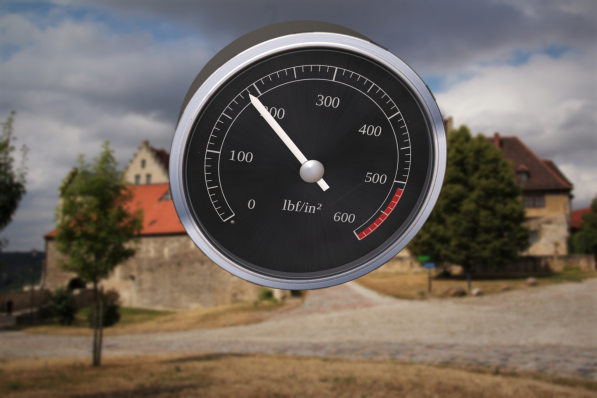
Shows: {"value": 190, "unit": "psi"}
